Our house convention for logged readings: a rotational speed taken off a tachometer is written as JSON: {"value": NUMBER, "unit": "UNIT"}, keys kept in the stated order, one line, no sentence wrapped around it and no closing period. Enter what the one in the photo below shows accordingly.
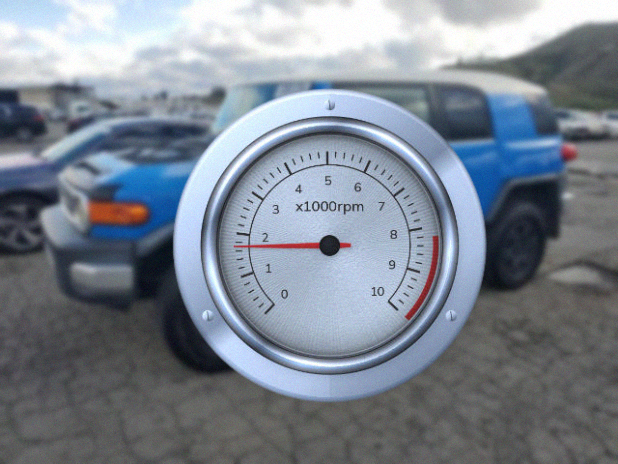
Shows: {"value": 1700, "unit": "rpm"}
